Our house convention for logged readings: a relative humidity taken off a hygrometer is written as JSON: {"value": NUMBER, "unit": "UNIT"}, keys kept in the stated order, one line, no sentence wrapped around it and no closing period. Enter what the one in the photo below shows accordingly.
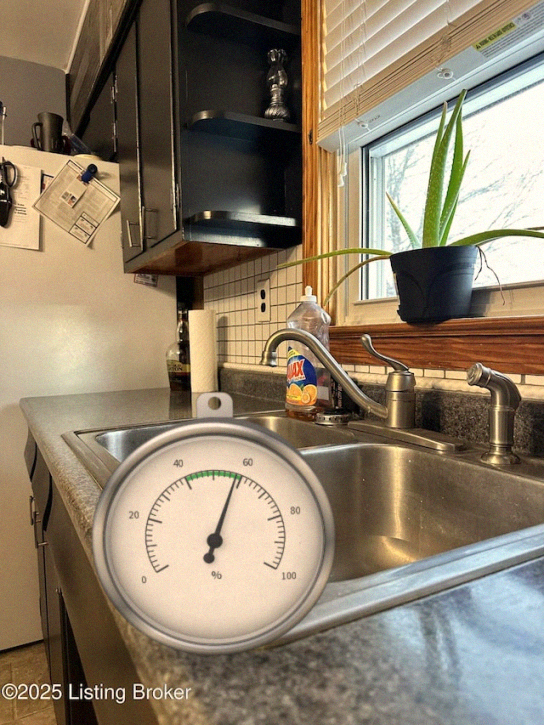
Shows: {"value": 58, "unit": "%"}
